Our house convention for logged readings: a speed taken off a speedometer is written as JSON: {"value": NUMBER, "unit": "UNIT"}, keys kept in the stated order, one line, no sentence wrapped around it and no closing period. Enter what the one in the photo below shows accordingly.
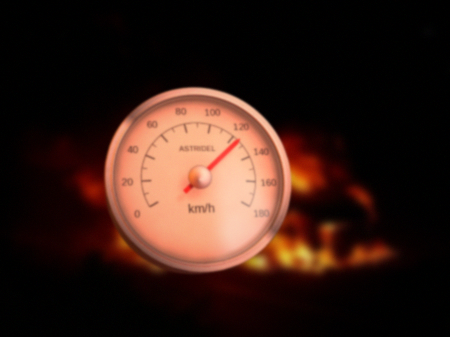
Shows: {"value": 125, "unit": "km/h"}
